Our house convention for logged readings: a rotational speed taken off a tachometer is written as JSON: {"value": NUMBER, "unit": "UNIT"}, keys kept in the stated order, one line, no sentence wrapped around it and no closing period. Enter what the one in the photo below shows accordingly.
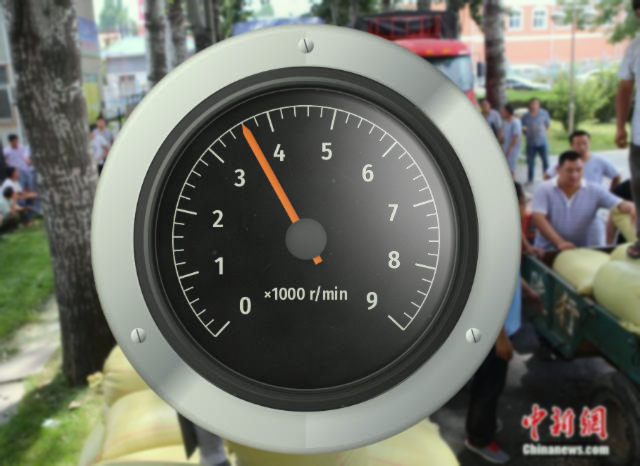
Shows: {"value": 3600, "unit": "rpm"}
